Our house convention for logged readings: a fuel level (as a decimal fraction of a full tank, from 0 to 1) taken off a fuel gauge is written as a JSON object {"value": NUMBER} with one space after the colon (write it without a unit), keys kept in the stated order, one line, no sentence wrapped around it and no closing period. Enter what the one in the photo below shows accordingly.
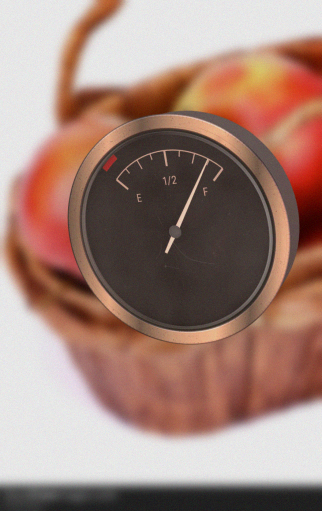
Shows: {"value": 0.875}
